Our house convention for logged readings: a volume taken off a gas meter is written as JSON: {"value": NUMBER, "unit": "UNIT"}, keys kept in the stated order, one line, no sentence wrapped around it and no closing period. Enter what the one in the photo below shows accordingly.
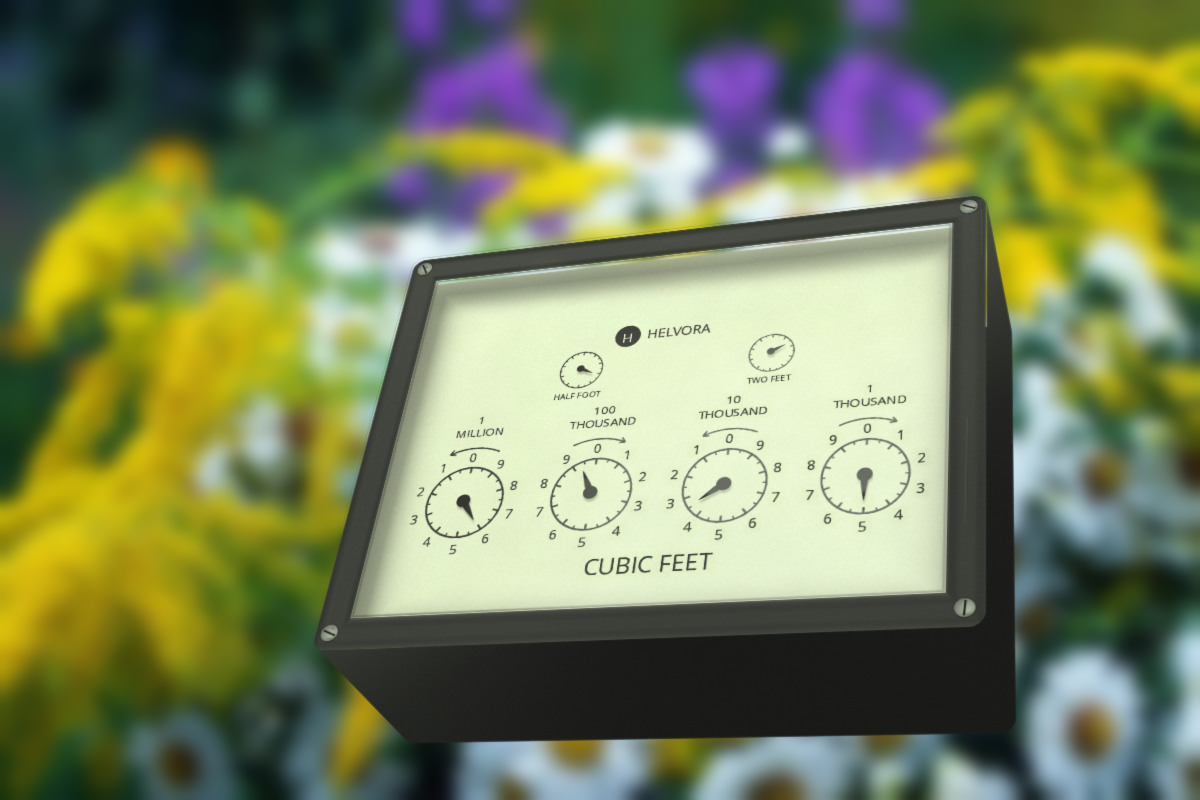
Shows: {"value": 593500, "unit": "ft³"}
